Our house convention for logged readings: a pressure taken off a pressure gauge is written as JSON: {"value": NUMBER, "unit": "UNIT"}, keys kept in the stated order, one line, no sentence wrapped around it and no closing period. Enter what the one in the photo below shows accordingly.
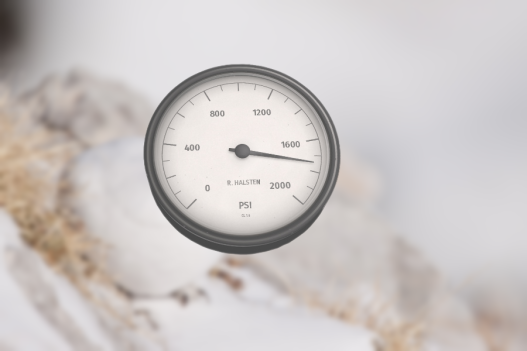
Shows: {"value": 1750, "unit": "psi"}
